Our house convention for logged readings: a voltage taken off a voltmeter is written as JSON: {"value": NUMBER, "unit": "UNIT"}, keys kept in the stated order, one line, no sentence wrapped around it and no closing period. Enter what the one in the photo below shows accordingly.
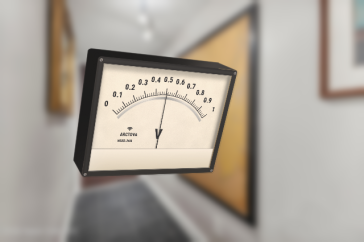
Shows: {"value": 0.5, "unit": "V"}
